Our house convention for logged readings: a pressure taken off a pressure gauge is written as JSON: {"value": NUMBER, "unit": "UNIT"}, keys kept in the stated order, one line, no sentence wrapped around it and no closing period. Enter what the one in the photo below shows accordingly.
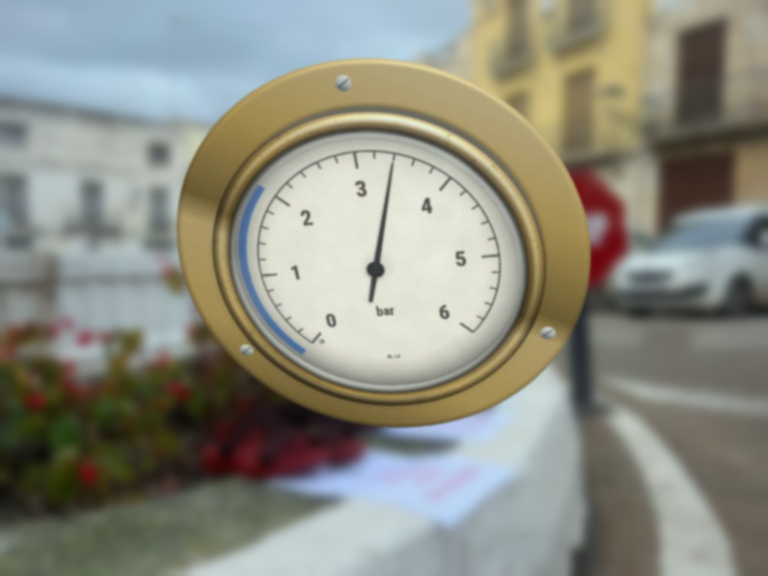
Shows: {"value": 3.4, "unit": "bar"}
